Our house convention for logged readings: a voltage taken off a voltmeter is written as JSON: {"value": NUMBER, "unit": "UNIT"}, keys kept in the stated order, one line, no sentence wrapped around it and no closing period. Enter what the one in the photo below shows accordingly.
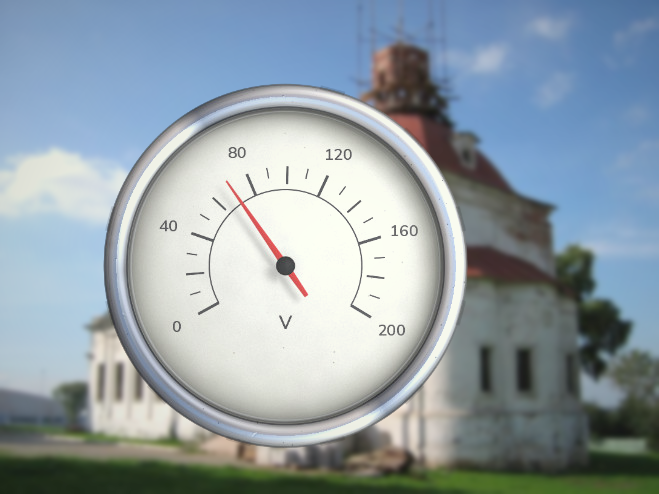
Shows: {"value": 70, "unit": "V"}
